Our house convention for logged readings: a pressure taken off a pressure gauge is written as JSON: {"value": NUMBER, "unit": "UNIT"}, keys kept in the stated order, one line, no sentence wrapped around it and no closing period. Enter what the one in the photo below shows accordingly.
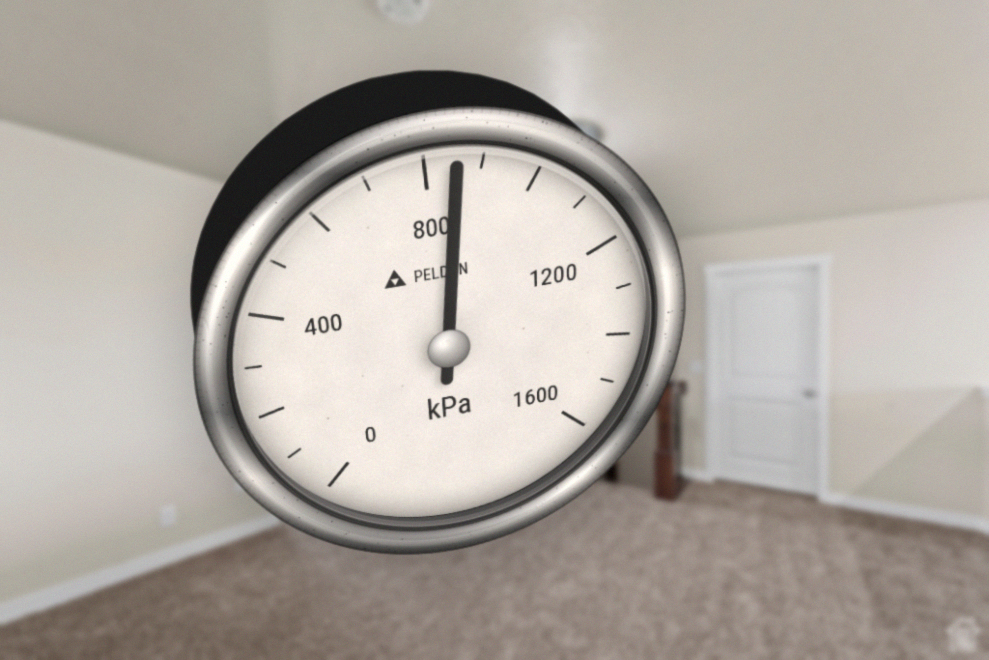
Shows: {"value": 850, "unit": "kPa"}
